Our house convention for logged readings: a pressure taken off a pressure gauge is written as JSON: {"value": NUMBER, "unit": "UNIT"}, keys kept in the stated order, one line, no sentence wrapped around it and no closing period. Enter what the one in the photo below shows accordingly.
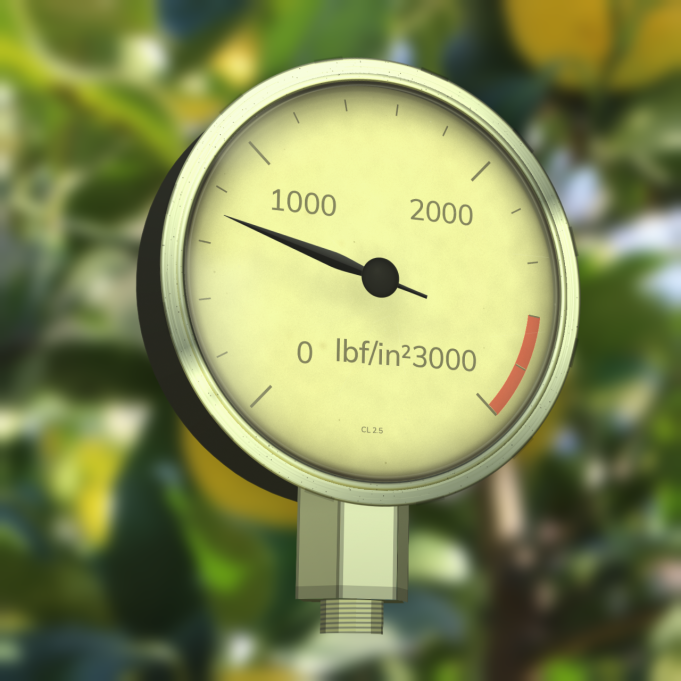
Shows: {"value": 700, "unit": "psi"}
